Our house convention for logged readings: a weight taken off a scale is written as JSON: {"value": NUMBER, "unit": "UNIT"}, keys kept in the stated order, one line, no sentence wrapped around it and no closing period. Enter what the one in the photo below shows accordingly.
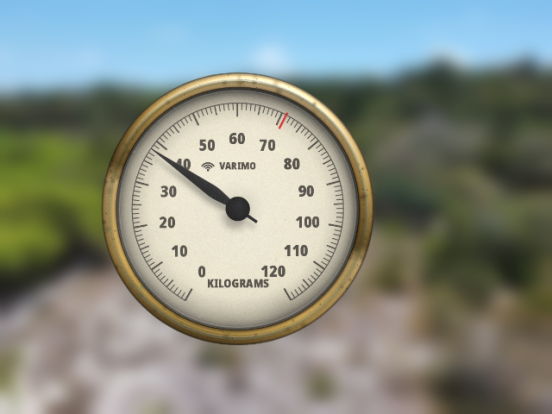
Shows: {"value": 38, "unit": "kg"}
